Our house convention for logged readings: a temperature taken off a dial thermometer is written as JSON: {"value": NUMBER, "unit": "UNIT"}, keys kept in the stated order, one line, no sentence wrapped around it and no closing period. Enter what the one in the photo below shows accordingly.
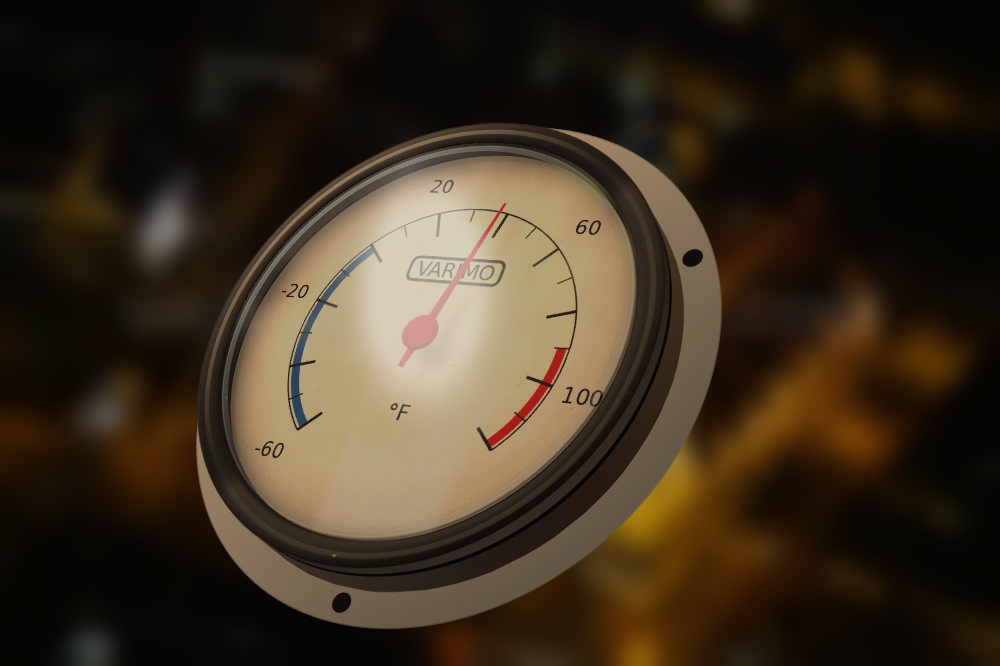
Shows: {"value": 40, "unit": "°F"}
